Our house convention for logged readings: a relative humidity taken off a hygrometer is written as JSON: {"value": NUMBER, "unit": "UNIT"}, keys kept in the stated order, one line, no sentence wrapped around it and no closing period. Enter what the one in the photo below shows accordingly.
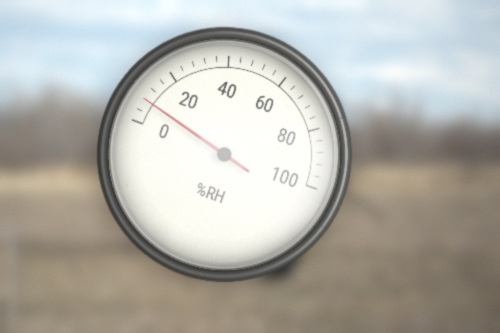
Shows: {"value": 8, "unit": "%"}
